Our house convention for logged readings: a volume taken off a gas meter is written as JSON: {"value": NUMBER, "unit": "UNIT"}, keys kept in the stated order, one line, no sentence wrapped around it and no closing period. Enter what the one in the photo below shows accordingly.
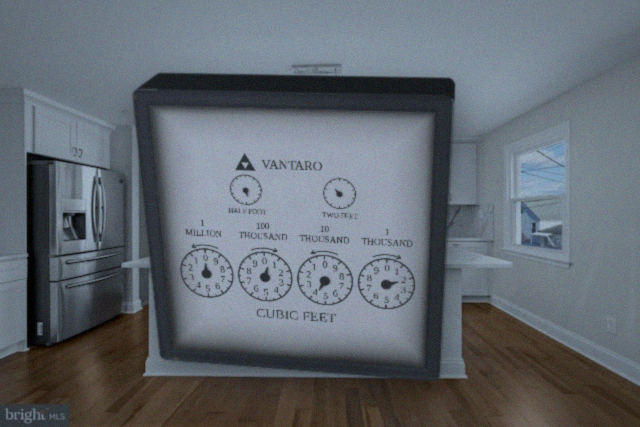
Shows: {"value": 4200, "unit": "ft³"}
